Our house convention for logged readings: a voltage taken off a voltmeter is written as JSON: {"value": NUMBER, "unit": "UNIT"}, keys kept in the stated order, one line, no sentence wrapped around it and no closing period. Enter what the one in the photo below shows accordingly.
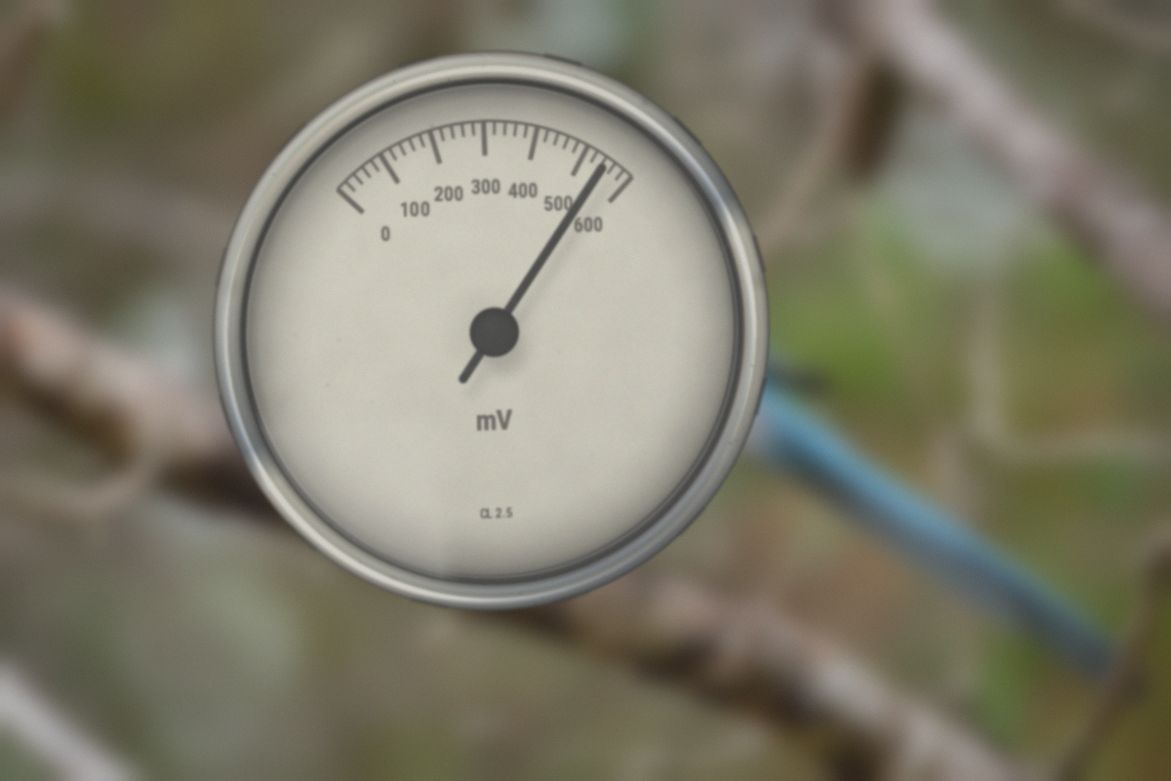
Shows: {"value": 540, "unit": "mV"}
